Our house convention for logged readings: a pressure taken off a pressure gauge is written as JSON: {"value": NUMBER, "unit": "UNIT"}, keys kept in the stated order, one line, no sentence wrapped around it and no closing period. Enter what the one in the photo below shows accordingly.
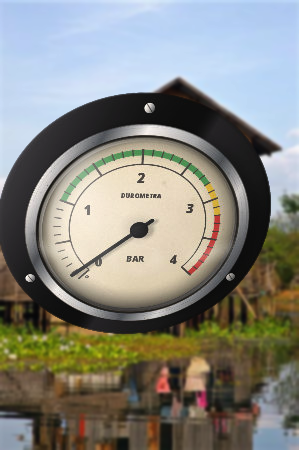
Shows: {"value": 0.1, "unit": "bar"}
